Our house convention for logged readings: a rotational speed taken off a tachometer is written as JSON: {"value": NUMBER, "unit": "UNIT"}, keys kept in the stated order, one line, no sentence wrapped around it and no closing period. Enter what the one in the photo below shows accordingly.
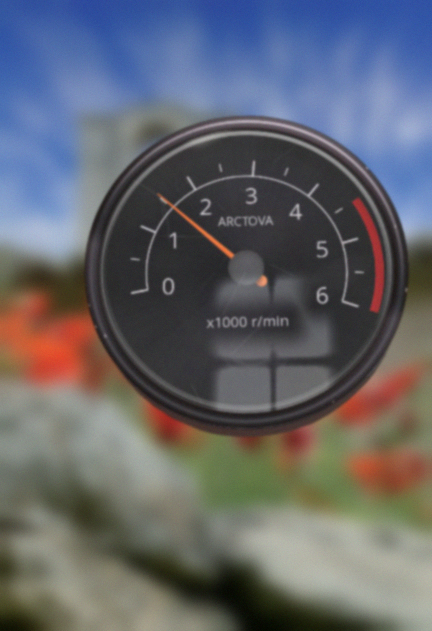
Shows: {"value": 1500, "unit": "rpm"}
